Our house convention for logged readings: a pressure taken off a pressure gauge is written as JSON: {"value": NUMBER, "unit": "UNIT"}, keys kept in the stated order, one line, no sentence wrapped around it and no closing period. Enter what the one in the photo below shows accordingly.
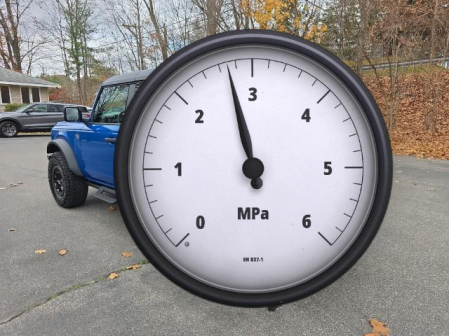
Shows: {"value": 2.7, "unit": "MPa"}
